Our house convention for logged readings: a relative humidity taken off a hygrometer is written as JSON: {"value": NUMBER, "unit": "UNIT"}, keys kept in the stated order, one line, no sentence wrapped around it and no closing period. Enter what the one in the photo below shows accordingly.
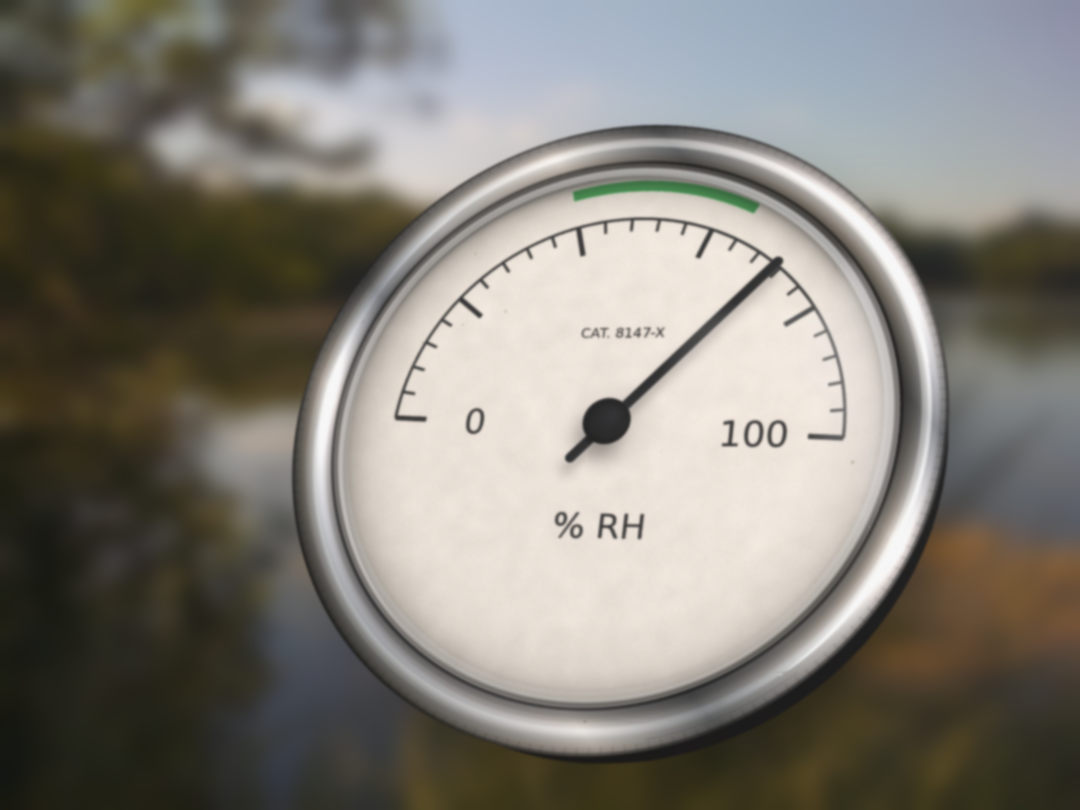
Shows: {"value": 72, "unit": "%"}
